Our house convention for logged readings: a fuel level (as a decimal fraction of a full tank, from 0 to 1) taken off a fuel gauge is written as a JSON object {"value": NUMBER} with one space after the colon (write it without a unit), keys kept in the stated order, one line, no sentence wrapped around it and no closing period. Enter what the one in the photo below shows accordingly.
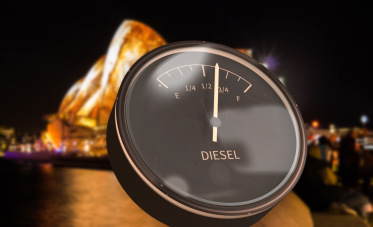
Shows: {"value": 0.625}
